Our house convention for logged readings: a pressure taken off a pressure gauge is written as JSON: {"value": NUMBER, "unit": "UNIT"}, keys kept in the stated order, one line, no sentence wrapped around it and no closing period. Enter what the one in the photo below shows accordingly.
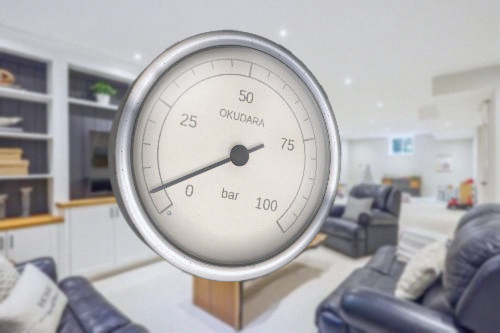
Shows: {"value": 5, "unit": "bar"}
